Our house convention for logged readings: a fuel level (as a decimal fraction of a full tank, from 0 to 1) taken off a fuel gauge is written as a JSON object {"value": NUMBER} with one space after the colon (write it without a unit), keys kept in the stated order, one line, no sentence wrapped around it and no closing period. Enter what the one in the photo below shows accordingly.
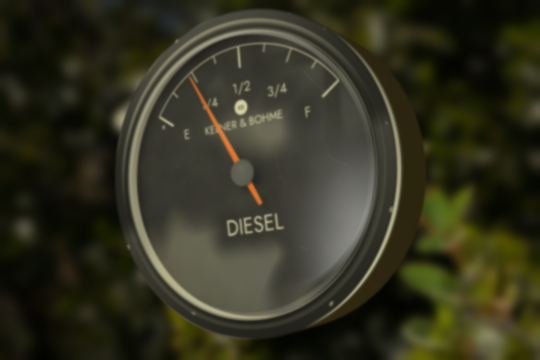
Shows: {"value": 0.25}
